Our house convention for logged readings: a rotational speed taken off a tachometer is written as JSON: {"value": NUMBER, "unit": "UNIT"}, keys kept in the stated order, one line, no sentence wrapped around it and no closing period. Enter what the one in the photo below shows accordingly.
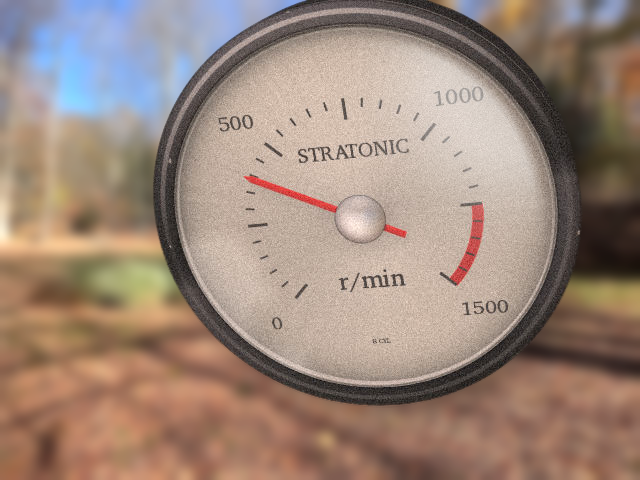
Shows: {"value": 400, "unit": "rpm"}
